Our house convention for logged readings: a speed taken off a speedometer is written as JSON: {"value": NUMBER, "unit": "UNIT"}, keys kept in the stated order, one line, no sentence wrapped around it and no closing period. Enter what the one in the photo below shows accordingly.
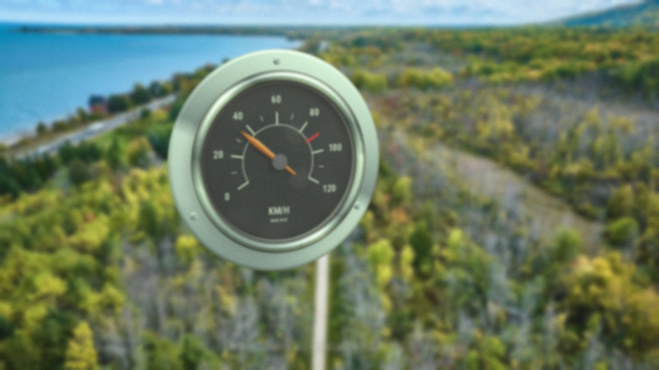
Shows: {"value": 35, "unit": "km/h"}
